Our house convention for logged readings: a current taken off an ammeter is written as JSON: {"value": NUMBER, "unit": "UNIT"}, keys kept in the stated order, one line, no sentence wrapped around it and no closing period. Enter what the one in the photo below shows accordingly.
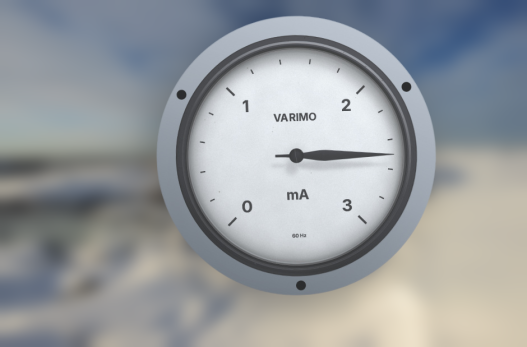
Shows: {"value": 2.5, "unit": "mA"}
